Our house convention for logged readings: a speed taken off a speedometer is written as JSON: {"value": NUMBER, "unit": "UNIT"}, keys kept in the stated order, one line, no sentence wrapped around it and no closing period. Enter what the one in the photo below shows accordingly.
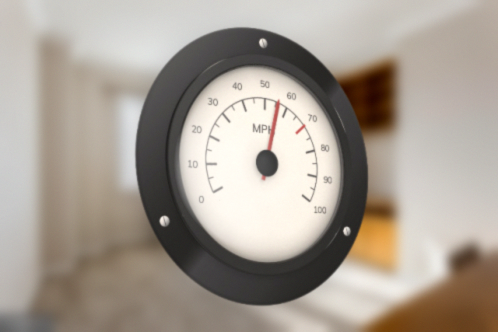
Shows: {"value": 55, "unit": "mph"}
